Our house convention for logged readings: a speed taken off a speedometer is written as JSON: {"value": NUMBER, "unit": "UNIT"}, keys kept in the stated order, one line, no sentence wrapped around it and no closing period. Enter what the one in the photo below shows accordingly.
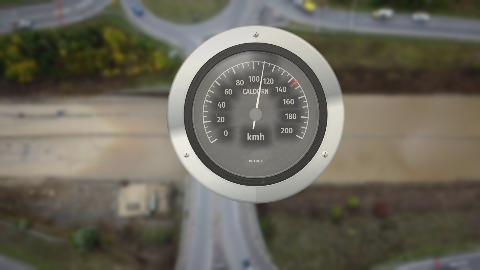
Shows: {"value": 110, "unit": "km/h"}
